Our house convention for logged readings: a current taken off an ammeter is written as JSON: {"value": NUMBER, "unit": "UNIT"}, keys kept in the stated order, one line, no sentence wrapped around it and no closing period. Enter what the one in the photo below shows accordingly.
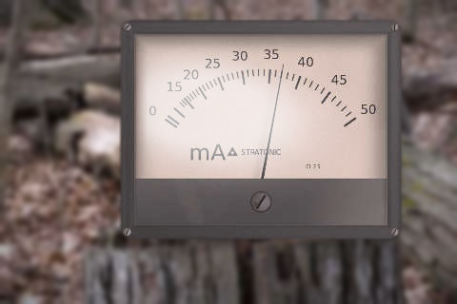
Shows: {"value": 37, "unit": "mA"}
